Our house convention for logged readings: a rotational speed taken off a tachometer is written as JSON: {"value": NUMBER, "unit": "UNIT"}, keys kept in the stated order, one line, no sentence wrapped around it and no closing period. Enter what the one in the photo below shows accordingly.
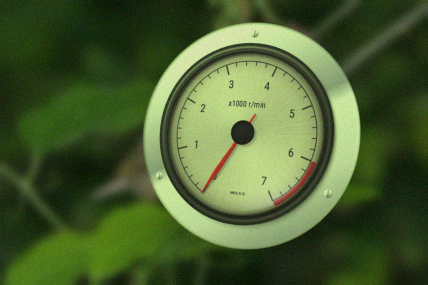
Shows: {"value": 0, "unit": "rpm"}
